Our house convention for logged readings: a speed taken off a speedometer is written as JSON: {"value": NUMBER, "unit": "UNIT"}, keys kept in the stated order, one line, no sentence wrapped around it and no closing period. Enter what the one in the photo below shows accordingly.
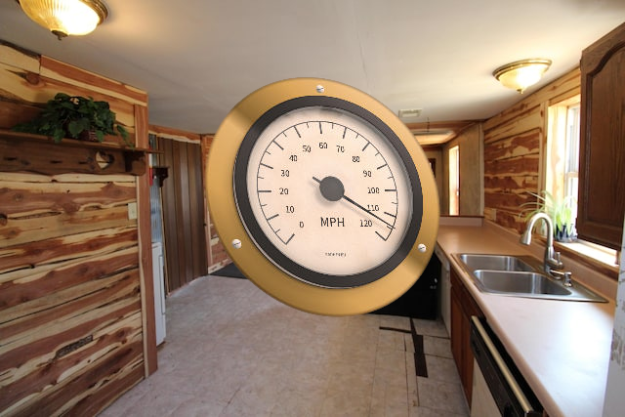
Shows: {"value": 115, "unit": "mph"}
